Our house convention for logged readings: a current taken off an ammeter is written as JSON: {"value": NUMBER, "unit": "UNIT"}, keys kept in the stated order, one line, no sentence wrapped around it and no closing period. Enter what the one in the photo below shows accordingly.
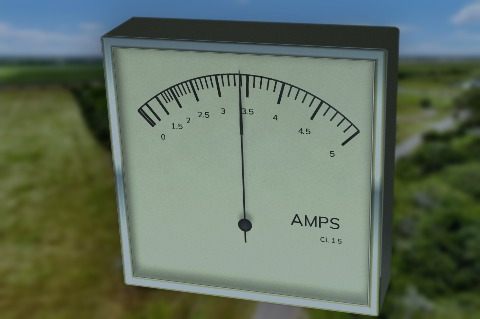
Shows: {"value": 3.4, "unit": "A"}
